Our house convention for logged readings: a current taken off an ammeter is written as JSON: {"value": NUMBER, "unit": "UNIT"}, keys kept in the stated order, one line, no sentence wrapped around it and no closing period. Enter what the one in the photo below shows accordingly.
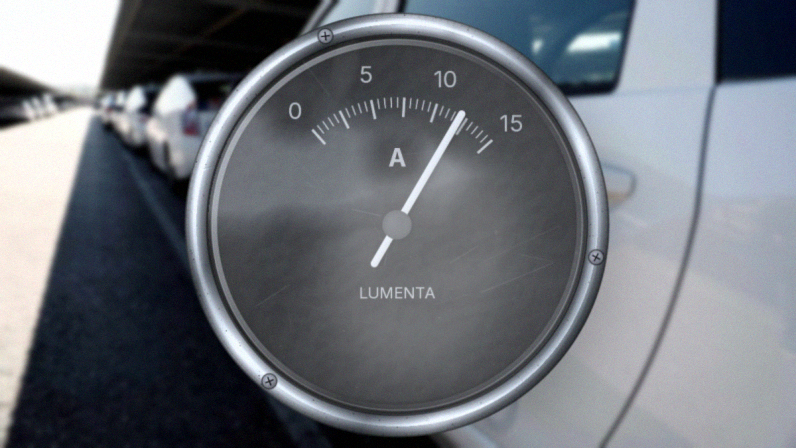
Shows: {"value": 12, "unit": "A"}
